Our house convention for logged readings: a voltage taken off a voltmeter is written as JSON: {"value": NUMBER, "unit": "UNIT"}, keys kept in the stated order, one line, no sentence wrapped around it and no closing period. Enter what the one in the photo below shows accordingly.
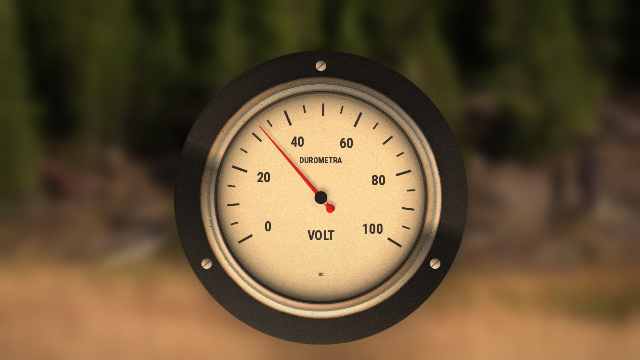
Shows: {"value": 32.5, "unit": "V"}
